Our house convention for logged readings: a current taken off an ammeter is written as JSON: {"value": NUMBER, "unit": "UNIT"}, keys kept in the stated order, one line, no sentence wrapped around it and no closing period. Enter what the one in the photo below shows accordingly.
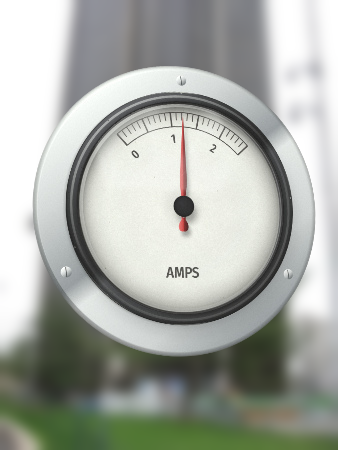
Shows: {"value": 1.2, "unit": "A"}
